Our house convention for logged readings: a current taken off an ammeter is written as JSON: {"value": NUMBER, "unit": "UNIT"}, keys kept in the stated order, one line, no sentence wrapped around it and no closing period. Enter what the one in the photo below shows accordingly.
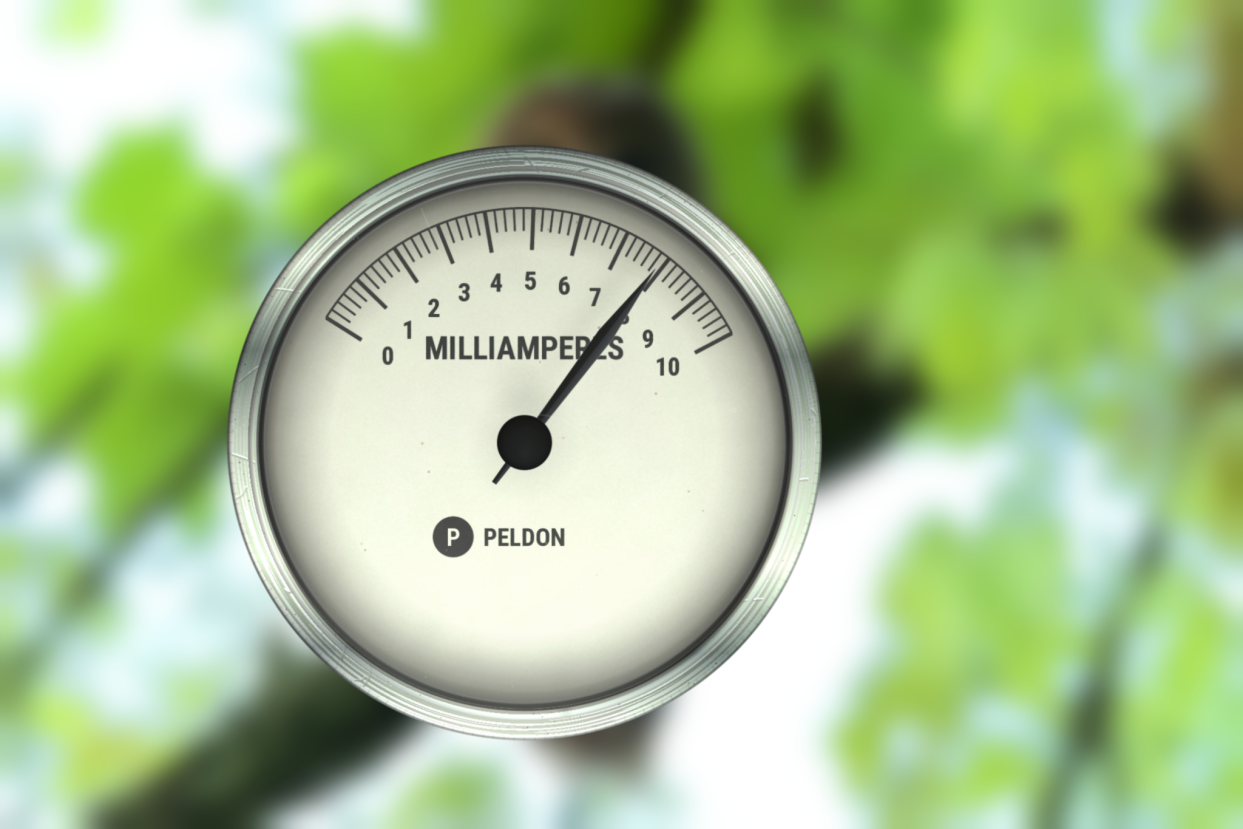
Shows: {"value": 7.9, "unit": "mA"}
